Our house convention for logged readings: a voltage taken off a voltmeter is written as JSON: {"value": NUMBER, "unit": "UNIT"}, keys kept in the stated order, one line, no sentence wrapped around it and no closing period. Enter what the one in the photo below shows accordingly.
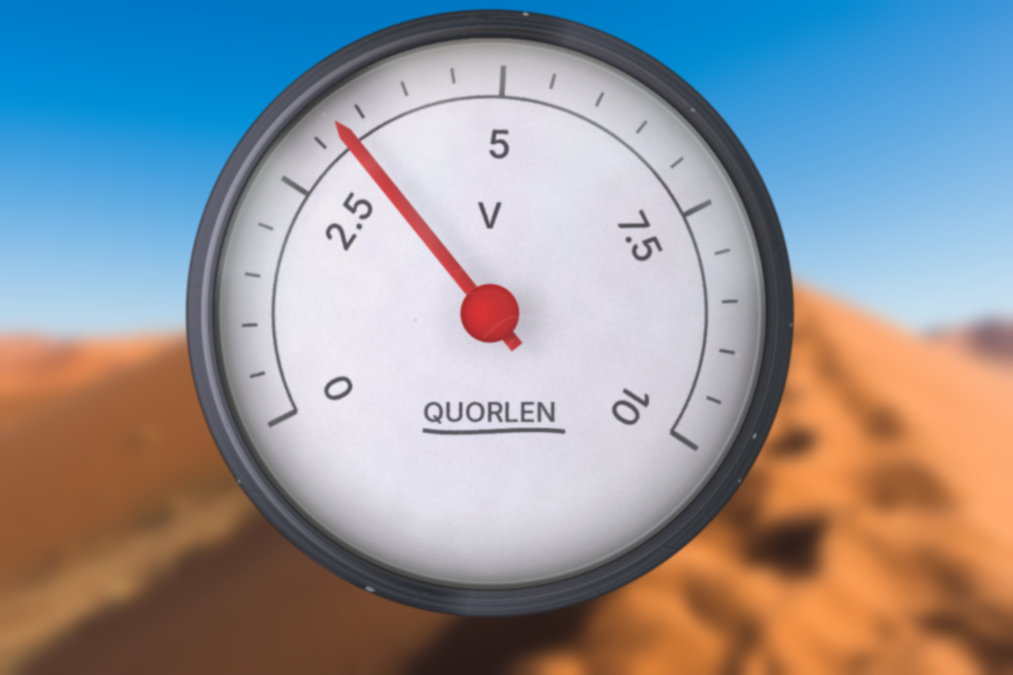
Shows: {"value": 3.25, "unit": "V"}
